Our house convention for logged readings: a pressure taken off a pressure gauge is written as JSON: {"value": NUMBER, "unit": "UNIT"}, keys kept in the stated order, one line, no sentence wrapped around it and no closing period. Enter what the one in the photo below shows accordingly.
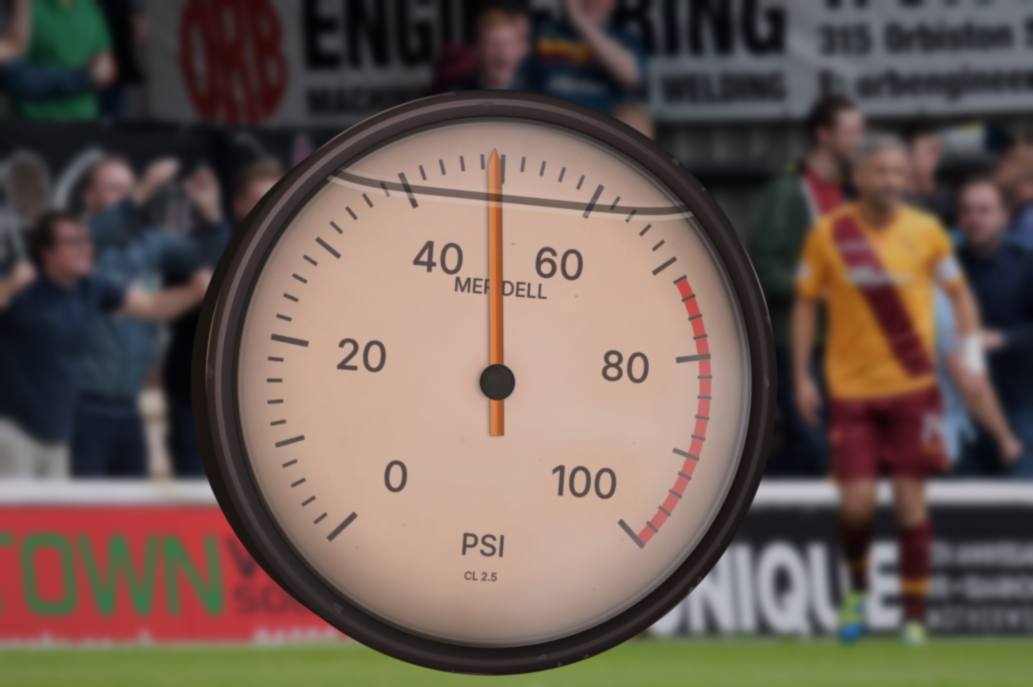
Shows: {"value": 49, "unit": "psi"}
